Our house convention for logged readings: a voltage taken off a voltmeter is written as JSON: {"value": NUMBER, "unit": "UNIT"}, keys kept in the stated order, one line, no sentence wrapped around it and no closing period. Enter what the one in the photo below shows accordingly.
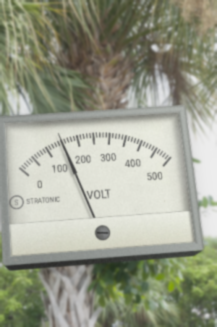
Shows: {"value": 150, "unit": "V"}
